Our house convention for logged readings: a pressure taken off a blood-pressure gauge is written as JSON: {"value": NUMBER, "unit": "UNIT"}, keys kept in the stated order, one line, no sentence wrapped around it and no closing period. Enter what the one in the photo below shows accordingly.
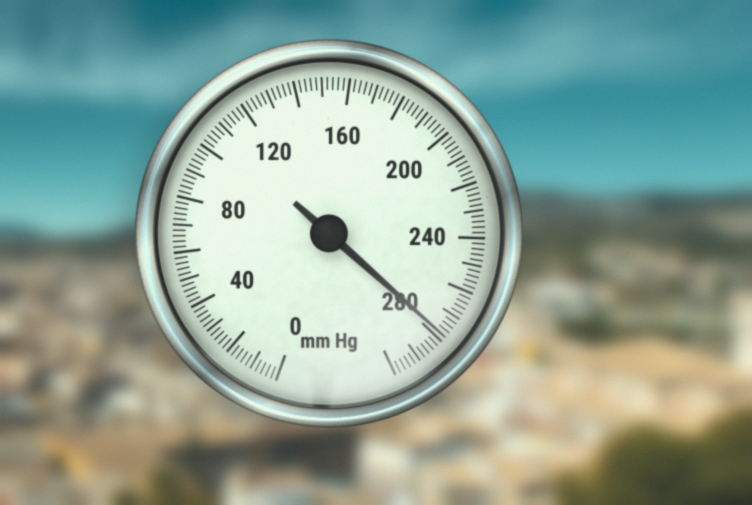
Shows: {"value": 278, "unit": "mmHg"}
